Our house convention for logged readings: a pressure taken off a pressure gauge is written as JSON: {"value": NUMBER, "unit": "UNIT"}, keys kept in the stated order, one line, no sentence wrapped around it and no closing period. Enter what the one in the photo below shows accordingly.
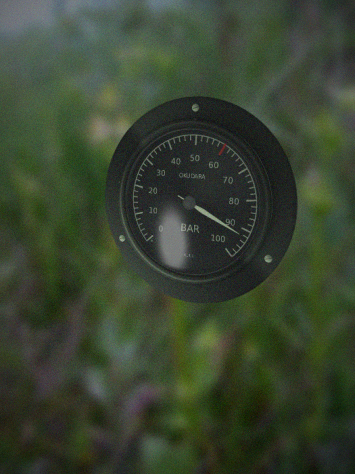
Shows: {"value": 92, "unit": "bar"}
